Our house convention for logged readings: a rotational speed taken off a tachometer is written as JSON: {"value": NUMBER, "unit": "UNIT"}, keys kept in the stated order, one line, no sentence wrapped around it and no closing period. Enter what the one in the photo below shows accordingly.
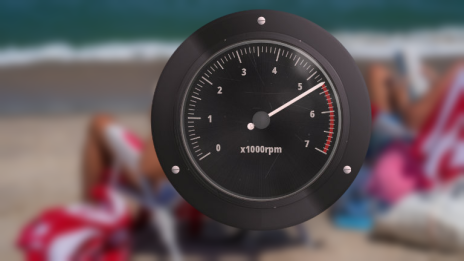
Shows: {"value": 5300, "unit": "rpm"}
